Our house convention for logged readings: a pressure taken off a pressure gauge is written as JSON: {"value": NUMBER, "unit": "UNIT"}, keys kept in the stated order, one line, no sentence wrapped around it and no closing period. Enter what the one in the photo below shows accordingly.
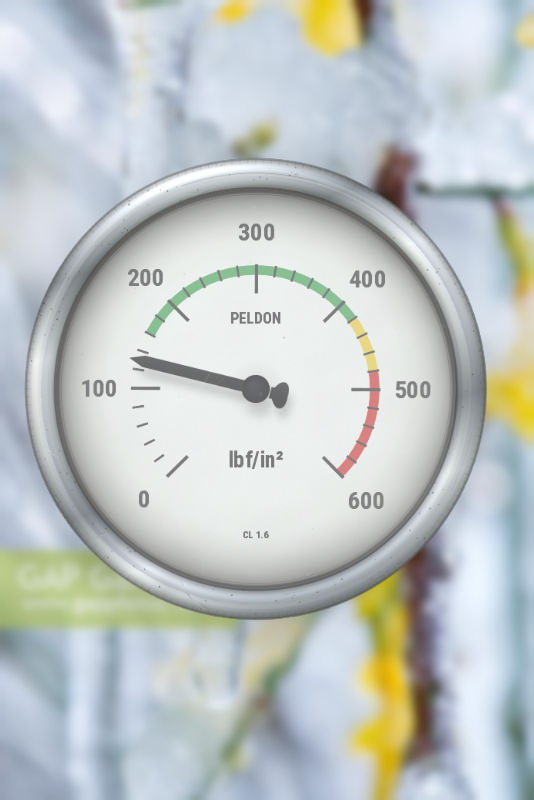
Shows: {"value": 130, "unit": "psi"}
